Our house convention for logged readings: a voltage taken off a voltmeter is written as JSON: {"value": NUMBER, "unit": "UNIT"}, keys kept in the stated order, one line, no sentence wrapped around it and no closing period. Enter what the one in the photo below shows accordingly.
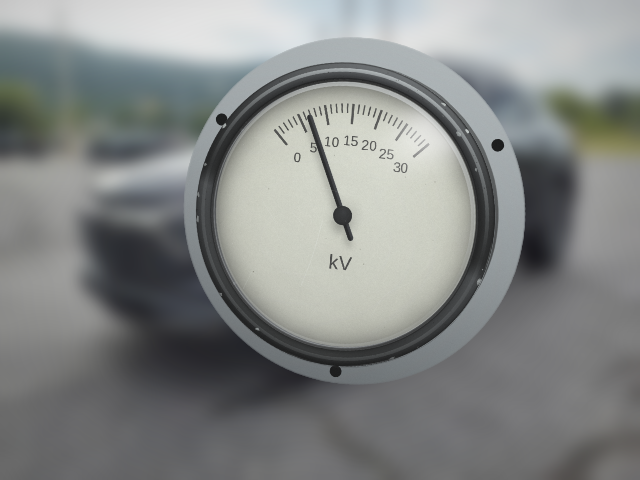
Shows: {"value": 7, "unit": "kV"}
